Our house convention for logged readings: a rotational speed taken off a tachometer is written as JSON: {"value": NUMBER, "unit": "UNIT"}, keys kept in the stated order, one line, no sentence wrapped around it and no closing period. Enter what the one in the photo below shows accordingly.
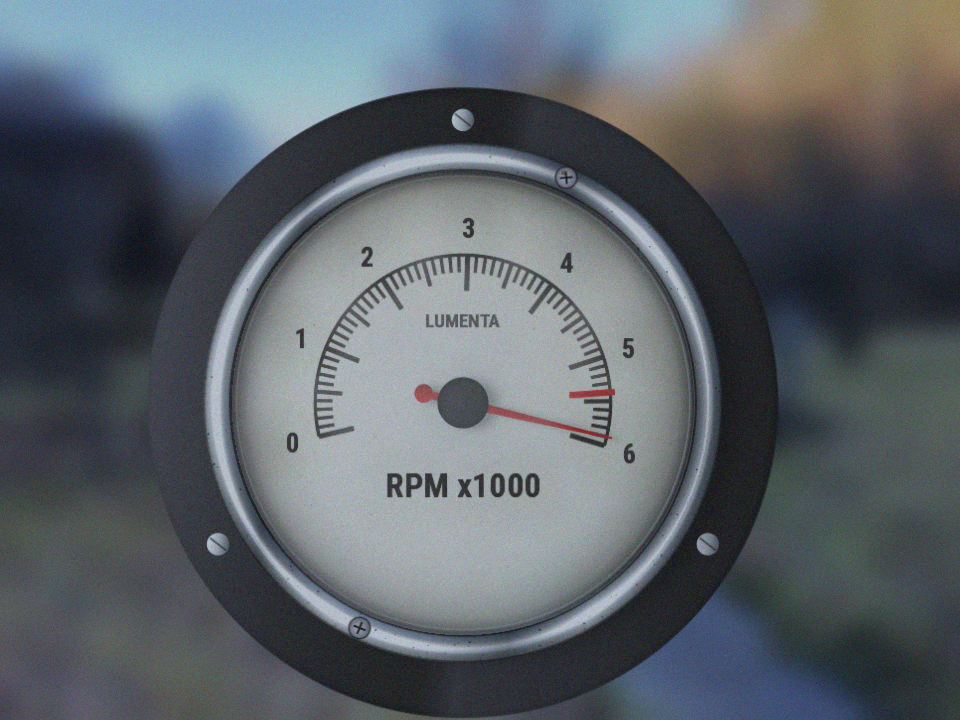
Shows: {"value": 5900, "unit": "rpm"}
